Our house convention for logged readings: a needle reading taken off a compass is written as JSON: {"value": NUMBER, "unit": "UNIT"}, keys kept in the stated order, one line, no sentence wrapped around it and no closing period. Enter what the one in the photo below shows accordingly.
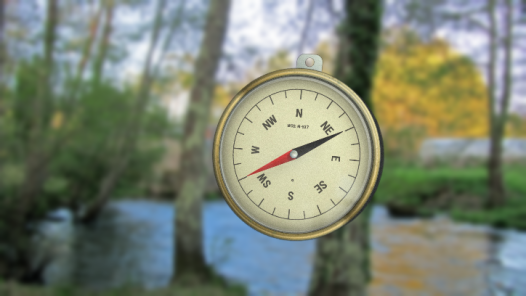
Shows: {"value": 240, "unit": "°"}
